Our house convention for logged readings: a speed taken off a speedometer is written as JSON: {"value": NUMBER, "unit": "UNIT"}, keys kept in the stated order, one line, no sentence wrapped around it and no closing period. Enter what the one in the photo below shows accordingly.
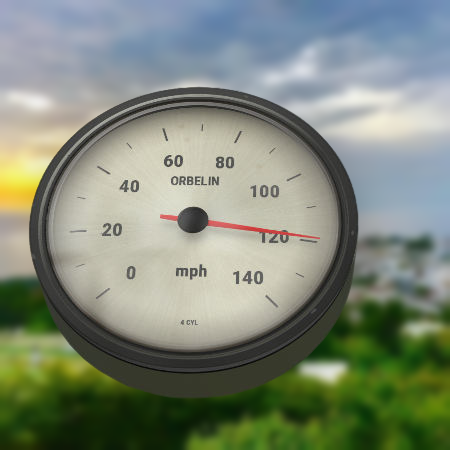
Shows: {"value": 120, "unit": "mph"}
